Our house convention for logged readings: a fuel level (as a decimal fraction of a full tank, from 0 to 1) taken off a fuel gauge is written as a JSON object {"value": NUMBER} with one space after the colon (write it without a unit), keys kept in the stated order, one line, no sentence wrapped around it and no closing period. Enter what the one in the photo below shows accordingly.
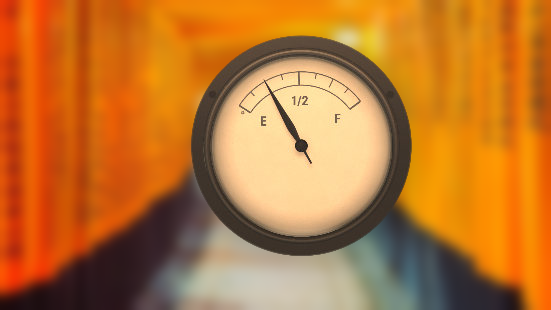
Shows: {"value": 0.25}
